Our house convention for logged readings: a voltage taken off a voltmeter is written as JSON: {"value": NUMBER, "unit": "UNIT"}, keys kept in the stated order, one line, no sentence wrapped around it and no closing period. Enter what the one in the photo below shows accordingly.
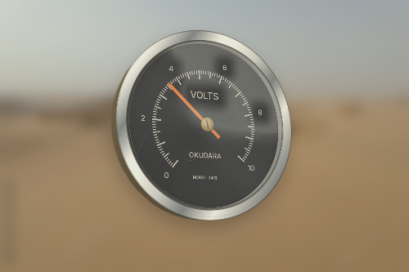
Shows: {"value": 3.5, "unit": "V"}
